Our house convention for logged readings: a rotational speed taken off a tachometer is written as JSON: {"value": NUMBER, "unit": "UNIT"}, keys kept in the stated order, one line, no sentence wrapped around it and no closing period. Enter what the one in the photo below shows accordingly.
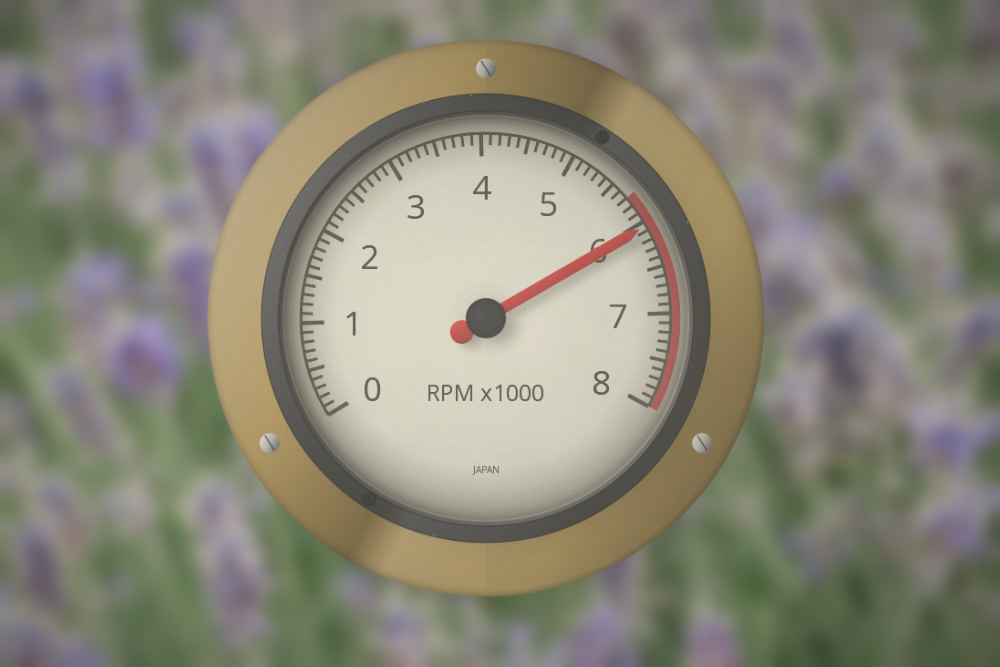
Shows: {"value": 6050, "unit": "rpm"}
